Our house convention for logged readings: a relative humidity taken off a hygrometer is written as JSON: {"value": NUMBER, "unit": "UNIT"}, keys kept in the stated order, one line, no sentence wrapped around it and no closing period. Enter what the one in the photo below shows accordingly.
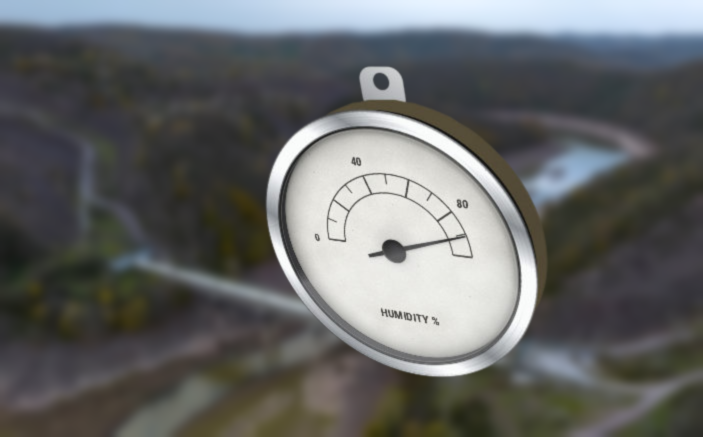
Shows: {"value": 90, "unit": "%"}
